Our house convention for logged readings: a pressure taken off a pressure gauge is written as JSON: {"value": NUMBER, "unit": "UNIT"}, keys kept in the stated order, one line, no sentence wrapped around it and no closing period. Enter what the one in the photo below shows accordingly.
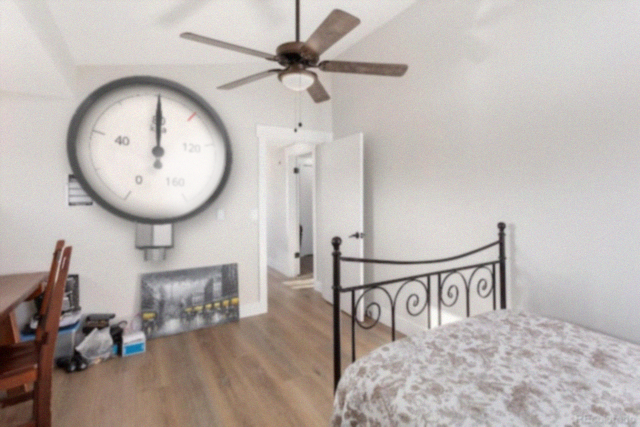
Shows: {"value": 80, "unit": "kPa"}
